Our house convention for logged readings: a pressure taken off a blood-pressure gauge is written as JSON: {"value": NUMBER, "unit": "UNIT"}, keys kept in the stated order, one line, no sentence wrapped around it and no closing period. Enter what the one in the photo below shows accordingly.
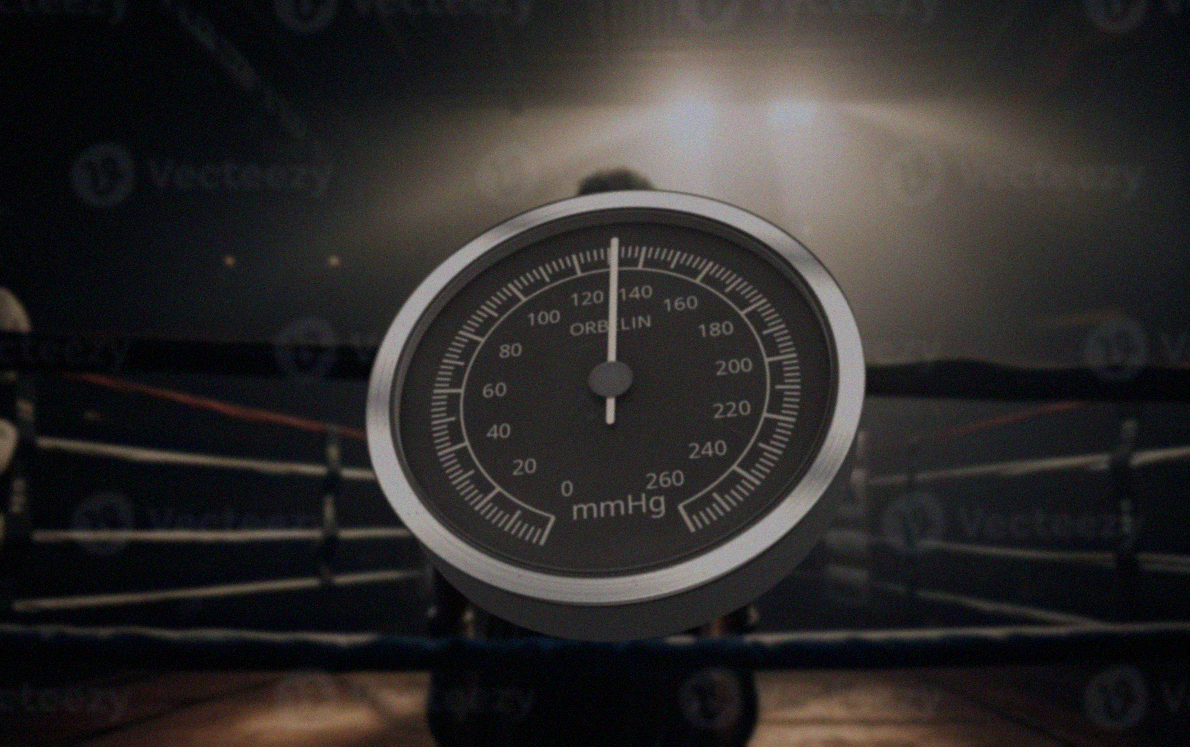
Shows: {"value": 132, "unit": "mmHg"}
